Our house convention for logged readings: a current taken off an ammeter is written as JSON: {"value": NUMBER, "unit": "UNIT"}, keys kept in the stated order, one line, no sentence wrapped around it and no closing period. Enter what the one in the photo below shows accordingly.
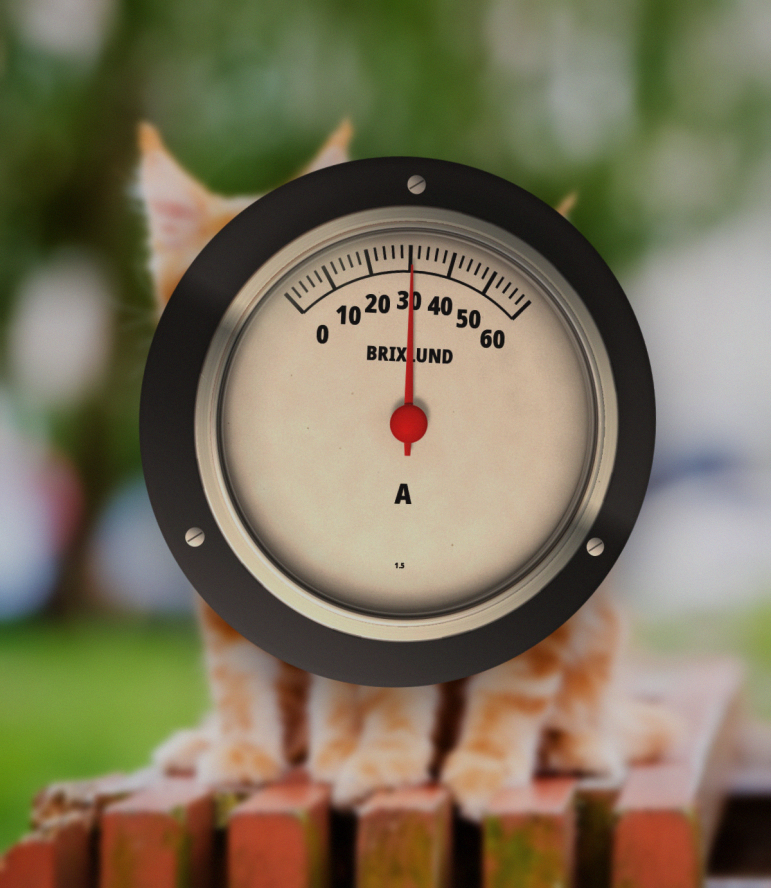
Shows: {"value": 30, "unit": "A"}
